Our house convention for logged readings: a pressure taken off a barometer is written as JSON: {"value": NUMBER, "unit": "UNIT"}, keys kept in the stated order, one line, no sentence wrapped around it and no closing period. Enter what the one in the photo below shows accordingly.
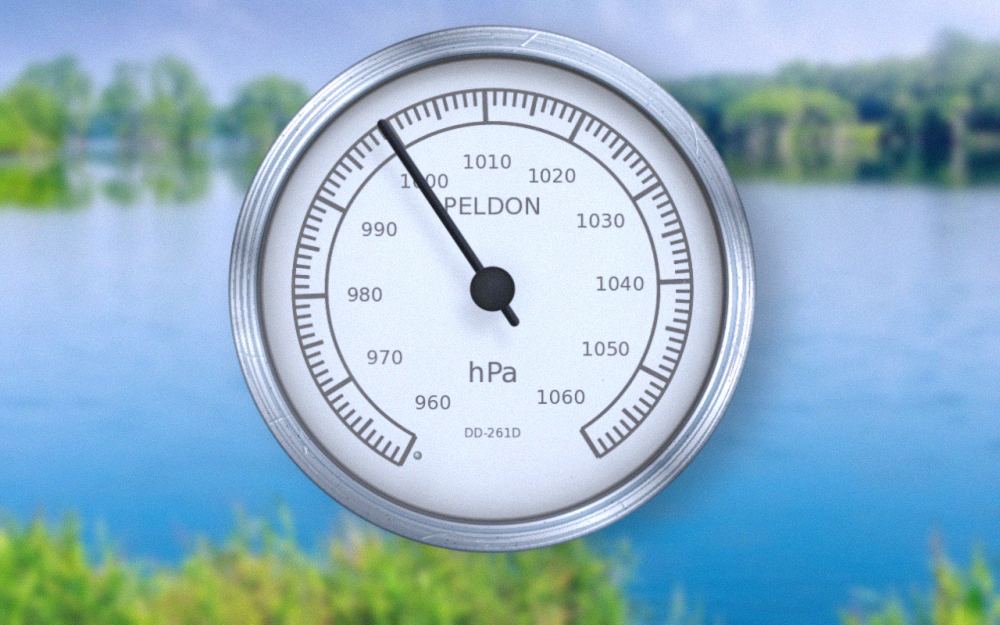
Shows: {"value": 999.5, "unit": "hPa"}
